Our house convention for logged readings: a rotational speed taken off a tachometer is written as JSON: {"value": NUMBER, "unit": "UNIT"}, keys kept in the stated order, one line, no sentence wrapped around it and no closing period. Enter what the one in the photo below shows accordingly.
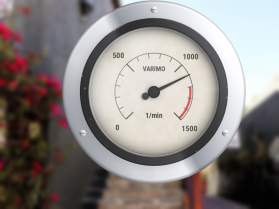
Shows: {"value": 1100, "unit": "rpm"}
